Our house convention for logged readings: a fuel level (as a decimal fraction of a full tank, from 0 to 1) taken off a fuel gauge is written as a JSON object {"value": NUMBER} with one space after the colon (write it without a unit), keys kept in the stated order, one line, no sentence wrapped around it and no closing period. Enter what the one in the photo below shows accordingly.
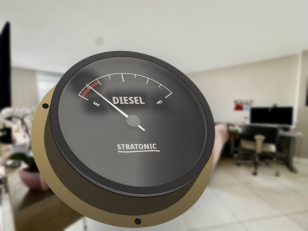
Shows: {"value": 0.125}
